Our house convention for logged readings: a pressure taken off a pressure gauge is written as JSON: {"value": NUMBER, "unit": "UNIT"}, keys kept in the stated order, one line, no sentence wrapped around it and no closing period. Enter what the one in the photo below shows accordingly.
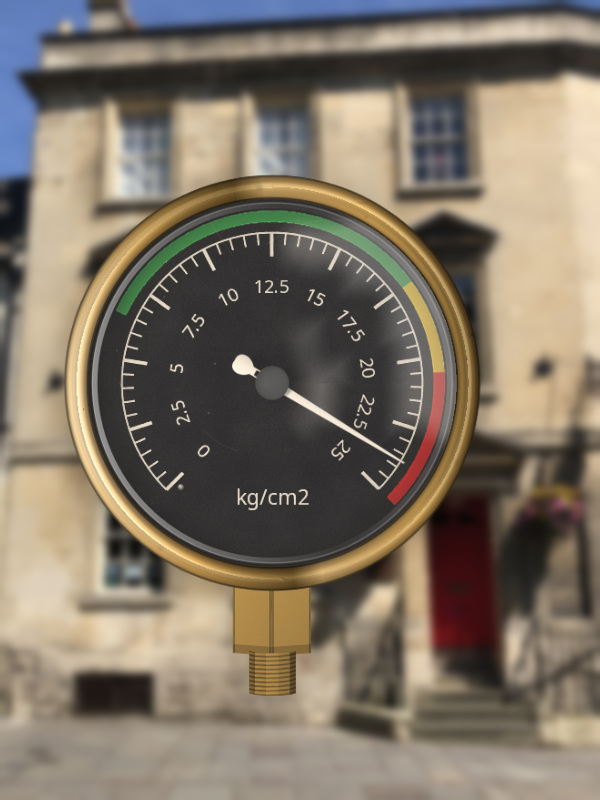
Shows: {"value": 23.75, "unit": "kg/cm²"}
